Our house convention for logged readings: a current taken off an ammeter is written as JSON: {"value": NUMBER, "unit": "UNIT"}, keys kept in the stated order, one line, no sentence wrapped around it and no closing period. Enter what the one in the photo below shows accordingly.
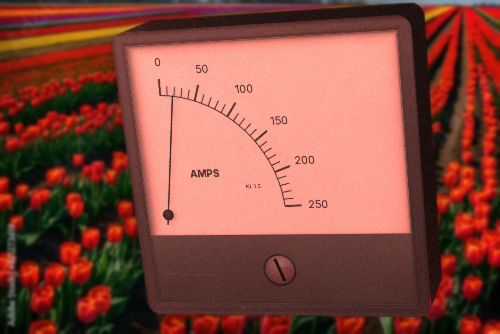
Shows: {"value": 20, "unit": "A"}
